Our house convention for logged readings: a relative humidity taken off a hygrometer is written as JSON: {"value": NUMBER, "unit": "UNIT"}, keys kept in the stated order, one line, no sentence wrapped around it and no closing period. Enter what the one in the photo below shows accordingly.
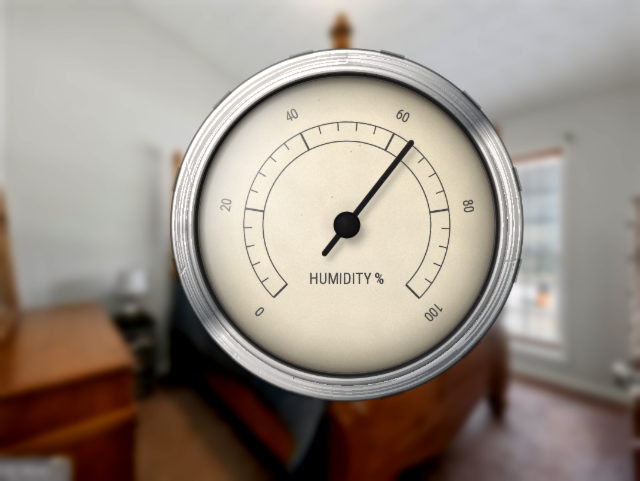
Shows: {"value": 64, "unit": "%"}
